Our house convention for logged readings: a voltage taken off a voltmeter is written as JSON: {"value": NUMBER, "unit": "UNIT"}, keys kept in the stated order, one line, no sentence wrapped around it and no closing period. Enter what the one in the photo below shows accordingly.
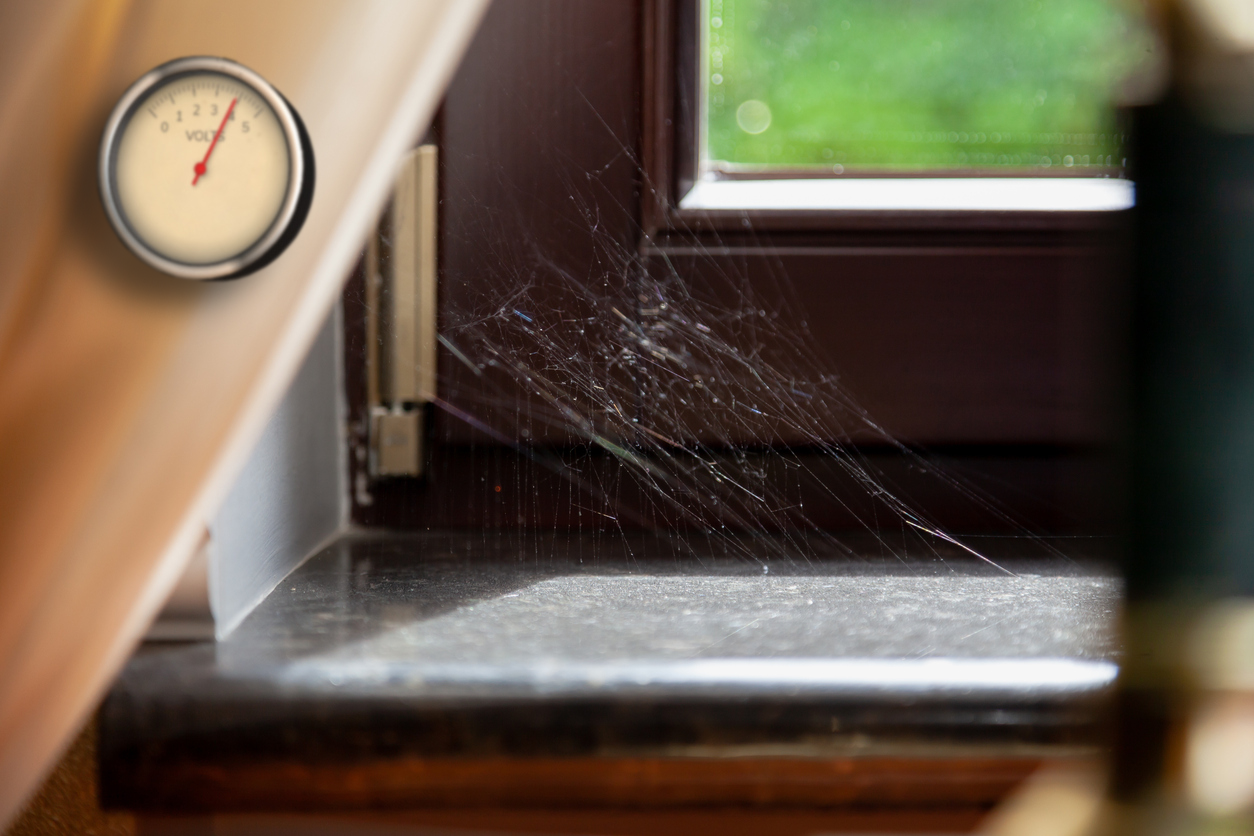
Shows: {"value": 4, "unit": "V"}
